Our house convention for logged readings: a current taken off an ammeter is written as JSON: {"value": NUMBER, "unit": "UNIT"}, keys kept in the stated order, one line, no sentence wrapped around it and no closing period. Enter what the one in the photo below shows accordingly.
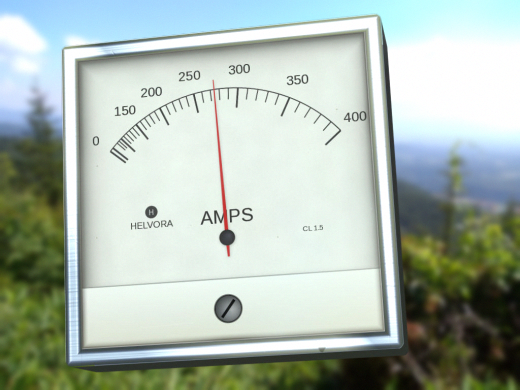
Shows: {"value": 275, "unit": "A"}
